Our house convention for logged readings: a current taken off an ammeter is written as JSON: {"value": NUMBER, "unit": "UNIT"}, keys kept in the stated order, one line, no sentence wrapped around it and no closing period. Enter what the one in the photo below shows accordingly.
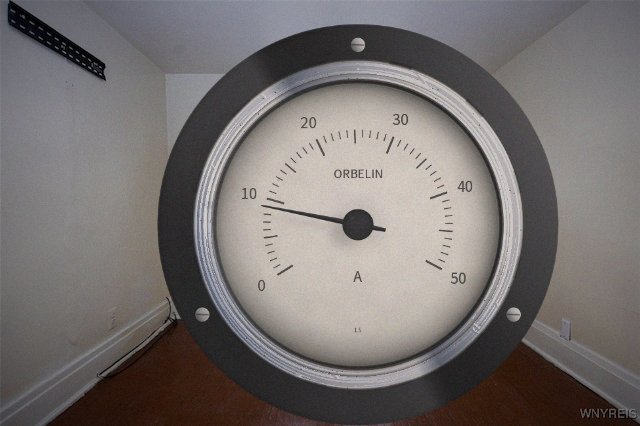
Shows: {"value": 9, "unit": "A"}
